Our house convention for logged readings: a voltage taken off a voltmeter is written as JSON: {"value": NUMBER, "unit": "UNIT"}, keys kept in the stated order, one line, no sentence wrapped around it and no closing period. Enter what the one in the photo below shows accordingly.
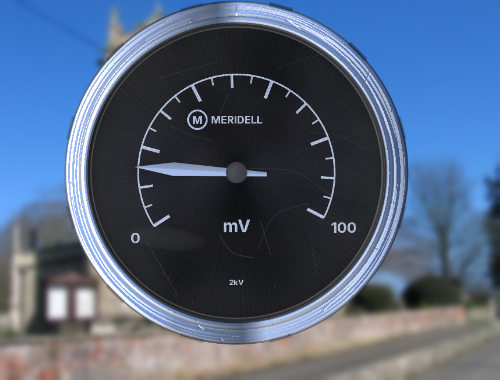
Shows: {"value": 15, "unit": "mV"}
